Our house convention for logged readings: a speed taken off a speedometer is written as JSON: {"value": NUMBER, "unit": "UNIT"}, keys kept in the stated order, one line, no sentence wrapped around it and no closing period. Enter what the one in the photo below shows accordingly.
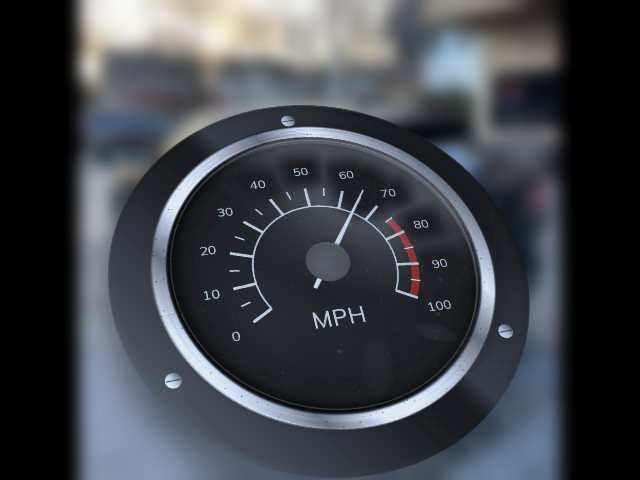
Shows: {"value": 65, "unit": "mph"}
